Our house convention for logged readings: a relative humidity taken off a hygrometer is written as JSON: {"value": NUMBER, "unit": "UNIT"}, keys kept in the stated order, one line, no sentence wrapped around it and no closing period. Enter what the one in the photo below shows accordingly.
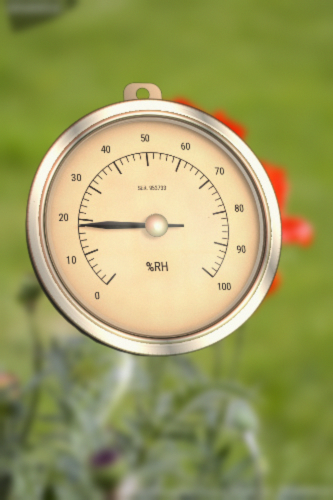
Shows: {"value": 18, "unit": "%"}
